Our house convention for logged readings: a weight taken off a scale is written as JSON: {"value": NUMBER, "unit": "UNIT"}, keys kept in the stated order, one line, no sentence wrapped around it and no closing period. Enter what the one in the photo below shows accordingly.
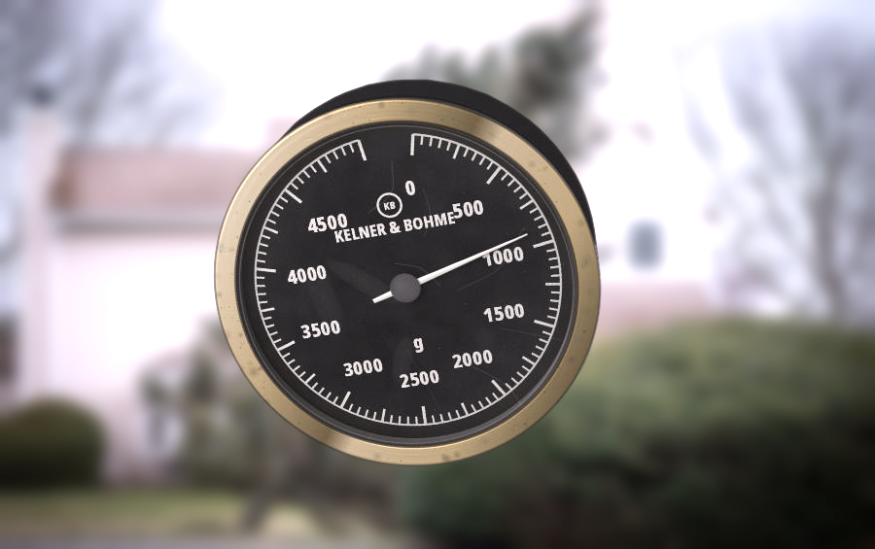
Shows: {"value": 900, "unit": "g"}
